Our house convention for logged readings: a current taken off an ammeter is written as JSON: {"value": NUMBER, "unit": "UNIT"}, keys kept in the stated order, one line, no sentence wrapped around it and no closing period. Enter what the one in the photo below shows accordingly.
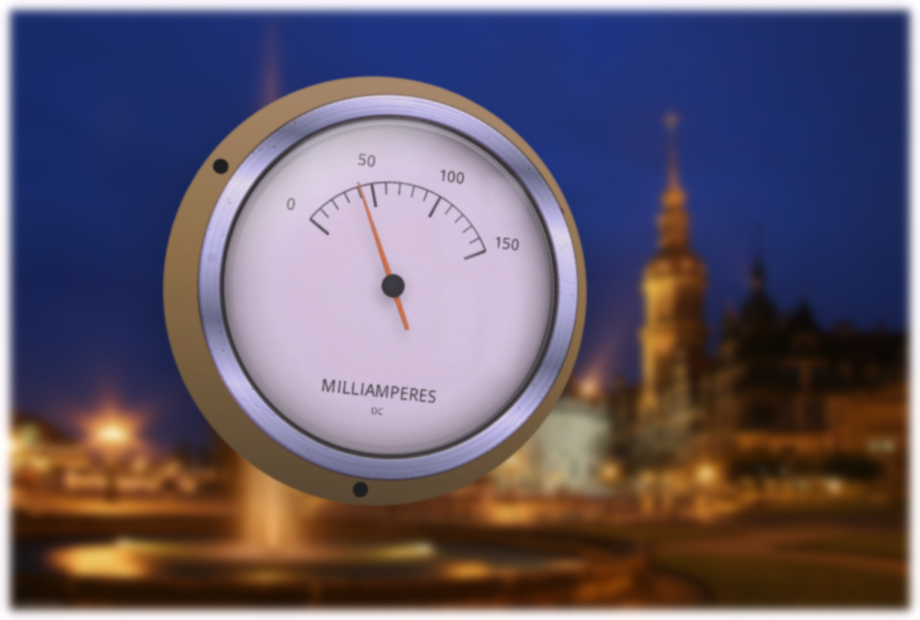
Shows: {"value": 40, "unit": "mA"}
